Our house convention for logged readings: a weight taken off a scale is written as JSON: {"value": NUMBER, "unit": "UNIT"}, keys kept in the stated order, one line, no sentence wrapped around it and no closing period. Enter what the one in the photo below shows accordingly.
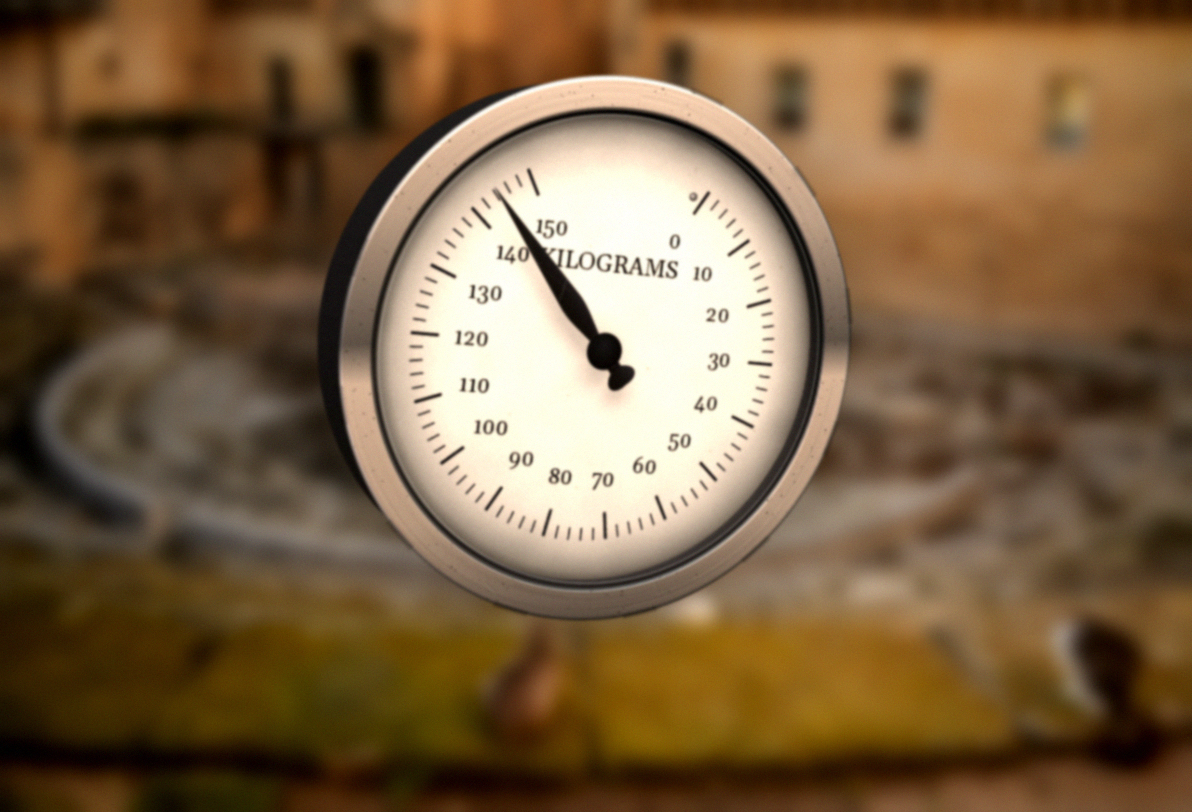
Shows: {"value": 144, "unit": "kg"}
